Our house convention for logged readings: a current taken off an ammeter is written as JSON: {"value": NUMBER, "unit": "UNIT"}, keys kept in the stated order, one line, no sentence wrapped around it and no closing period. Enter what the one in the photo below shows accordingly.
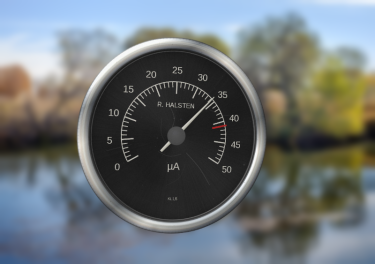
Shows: {"value": 34, "unit": "µA"}
